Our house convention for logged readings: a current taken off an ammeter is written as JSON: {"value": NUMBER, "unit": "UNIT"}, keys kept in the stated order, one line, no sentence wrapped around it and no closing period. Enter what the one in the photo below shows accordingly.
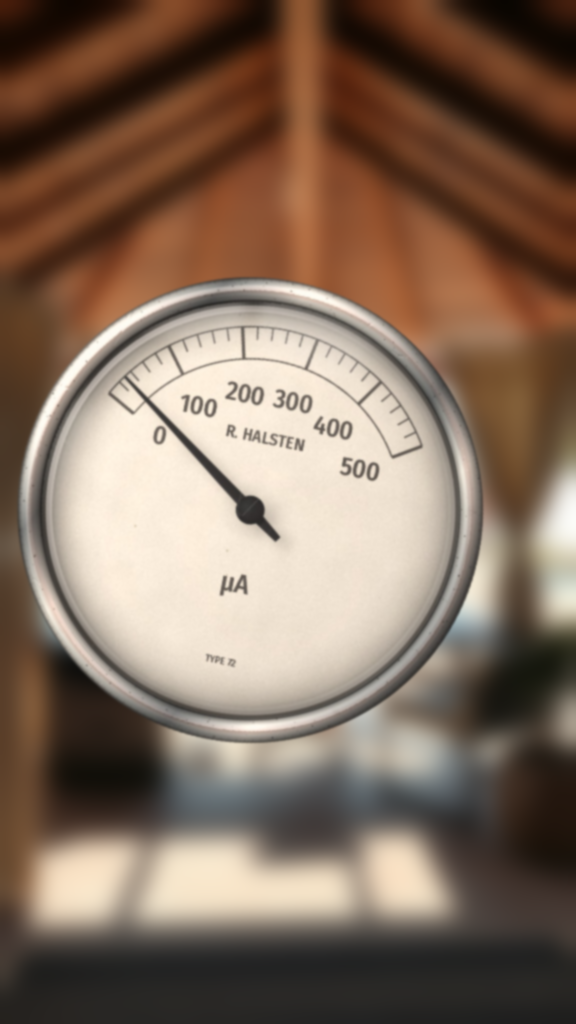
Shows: {"value": 30, "unit": "µA"}
